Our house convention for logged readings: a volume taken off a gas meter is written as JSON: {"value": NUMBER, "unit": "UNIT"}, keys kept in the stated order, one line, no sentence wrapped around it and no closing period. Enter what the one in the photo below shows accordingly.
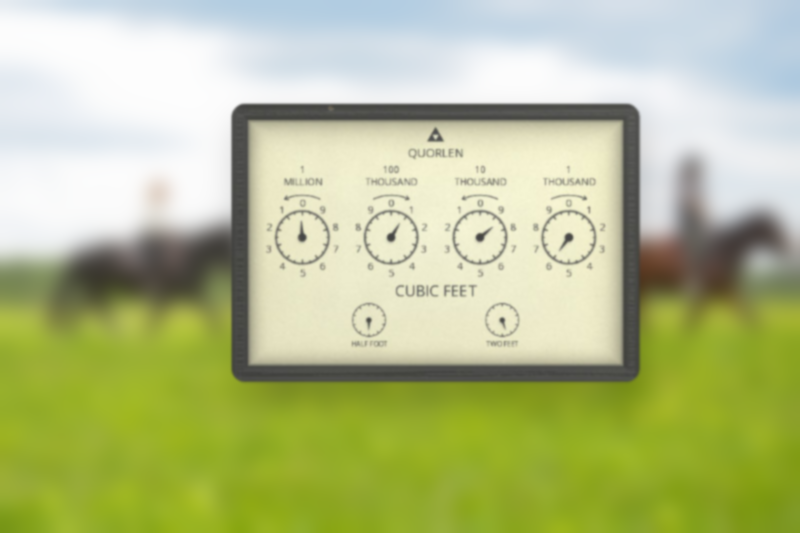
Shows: {"value": 8600, "unit": "ft³"}
